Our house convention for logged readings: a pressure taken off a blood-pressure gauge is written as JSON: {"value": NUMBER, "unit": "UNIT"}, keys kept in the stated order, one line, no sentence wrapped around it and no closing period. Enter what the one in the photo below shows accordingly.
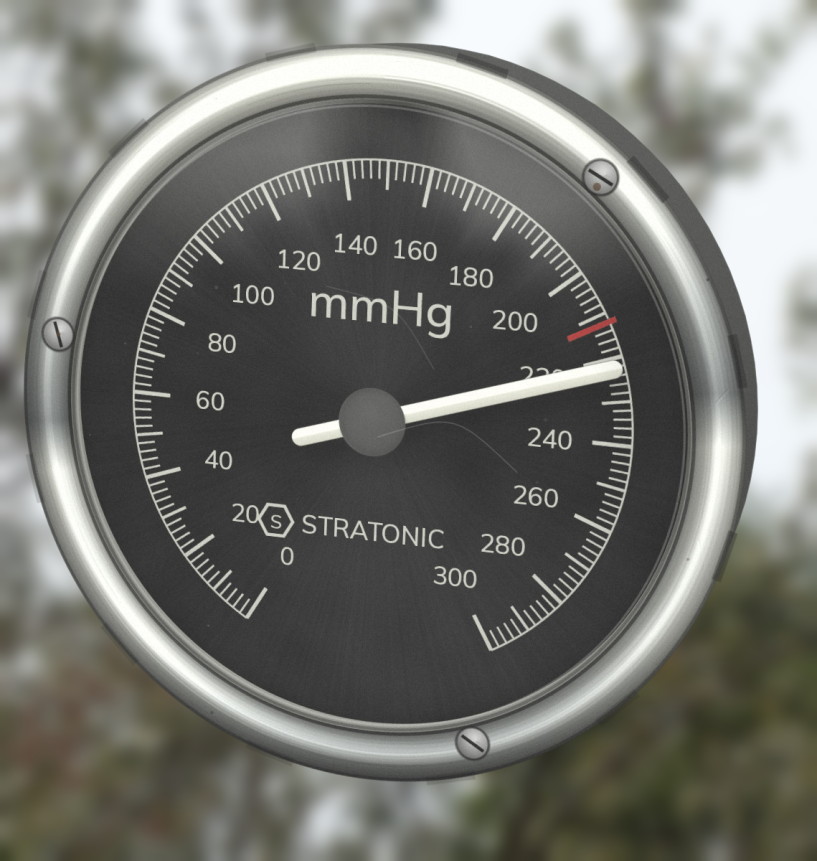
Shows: {"value": 222, "unit": "mmHg"}
